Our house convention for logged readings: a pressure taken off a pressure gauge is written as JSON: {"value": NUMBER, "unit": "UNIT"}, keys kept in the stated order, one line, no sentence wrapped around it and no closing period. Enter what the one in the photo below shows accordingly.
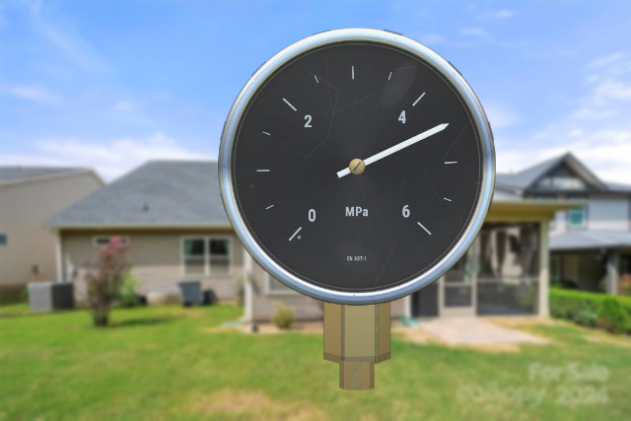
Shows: {"value": 4.5, "unit": "MPa"}
